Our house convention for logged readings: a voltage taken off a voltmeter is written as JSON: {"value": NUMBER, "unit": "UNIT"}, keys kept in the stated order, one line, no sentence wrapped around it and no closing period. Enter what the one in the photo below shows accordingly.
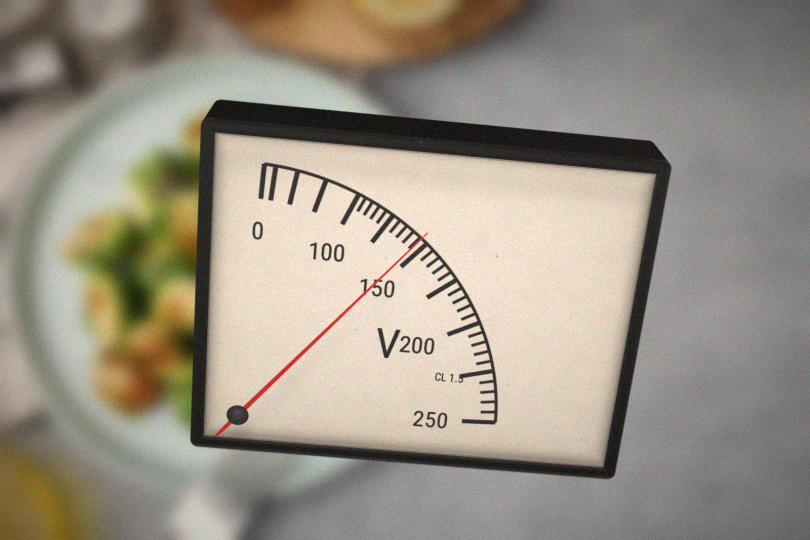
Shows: {"value": 145, "unit": "V"}
